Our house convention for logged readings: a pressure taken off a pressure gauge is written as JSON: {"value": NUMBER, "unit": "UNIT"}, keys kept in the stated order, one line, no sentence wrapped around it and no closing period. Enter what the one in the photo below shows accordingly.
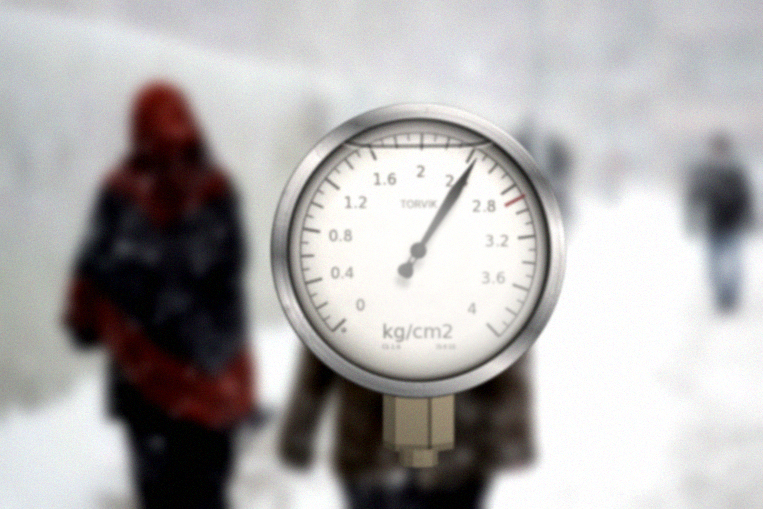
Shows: {"value": 2.45, "unit": "kg/cm²"}
